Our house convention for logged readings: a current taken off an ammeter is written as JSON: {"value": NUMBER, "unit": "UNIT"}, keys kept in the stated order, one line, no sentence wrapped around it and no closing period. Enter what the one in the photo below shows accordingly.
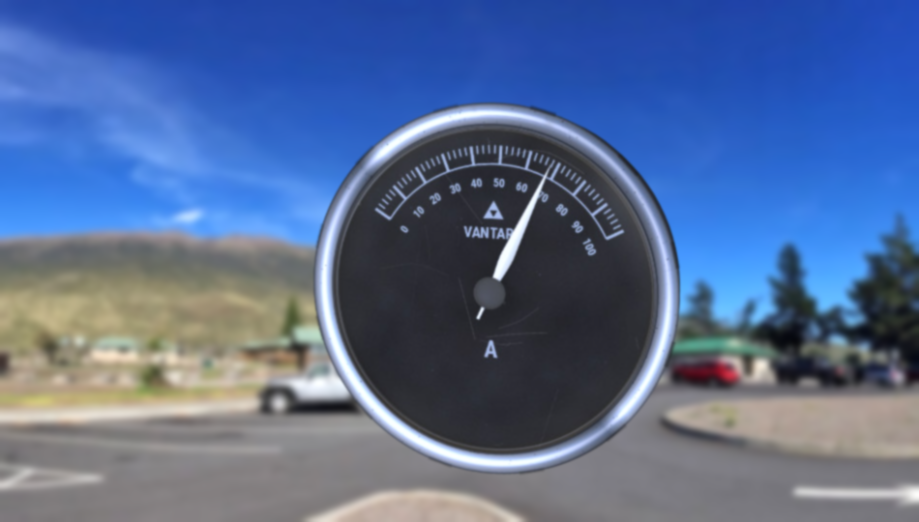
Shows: {"value": 68, "unit": "A"}
